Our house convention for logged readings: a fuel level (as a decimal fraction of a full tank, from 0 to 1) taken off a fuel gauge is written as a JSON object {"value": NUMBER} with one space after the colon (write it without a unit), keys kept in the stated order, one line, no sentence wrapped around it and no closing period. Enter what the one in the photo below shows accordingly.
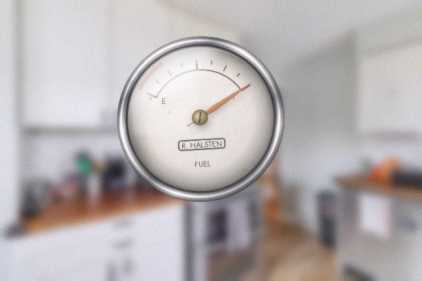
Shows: {"value": 1}
